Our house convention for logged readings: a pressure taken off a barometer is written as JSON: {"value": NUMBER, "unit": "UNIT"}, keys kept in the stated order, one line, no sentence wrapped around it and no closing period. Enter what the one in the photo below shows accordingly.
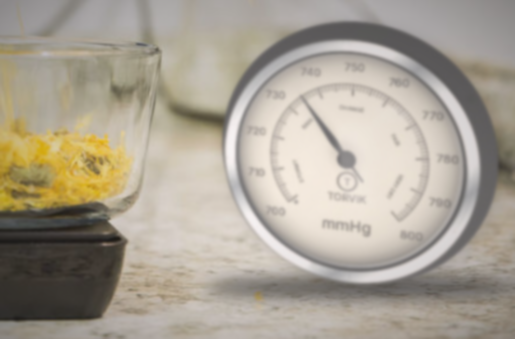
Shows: {"value": 735, "unit": "mmHg"}
